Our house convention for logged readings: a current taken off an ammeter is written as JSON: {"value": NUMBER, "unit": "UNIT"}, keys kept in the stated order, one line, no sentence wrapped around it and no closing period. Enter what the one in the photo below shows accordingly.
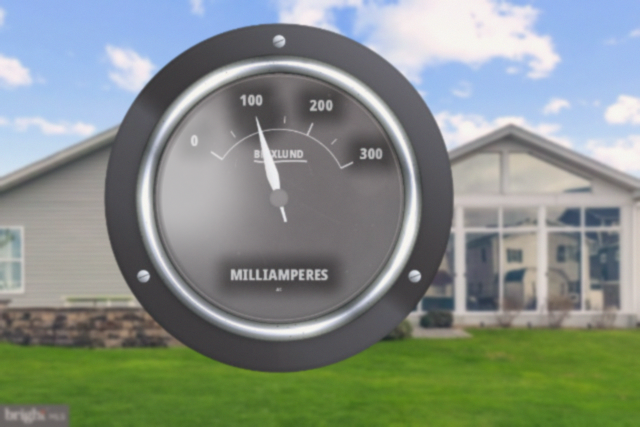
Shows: {"value": 100, "unit": "mA"}
